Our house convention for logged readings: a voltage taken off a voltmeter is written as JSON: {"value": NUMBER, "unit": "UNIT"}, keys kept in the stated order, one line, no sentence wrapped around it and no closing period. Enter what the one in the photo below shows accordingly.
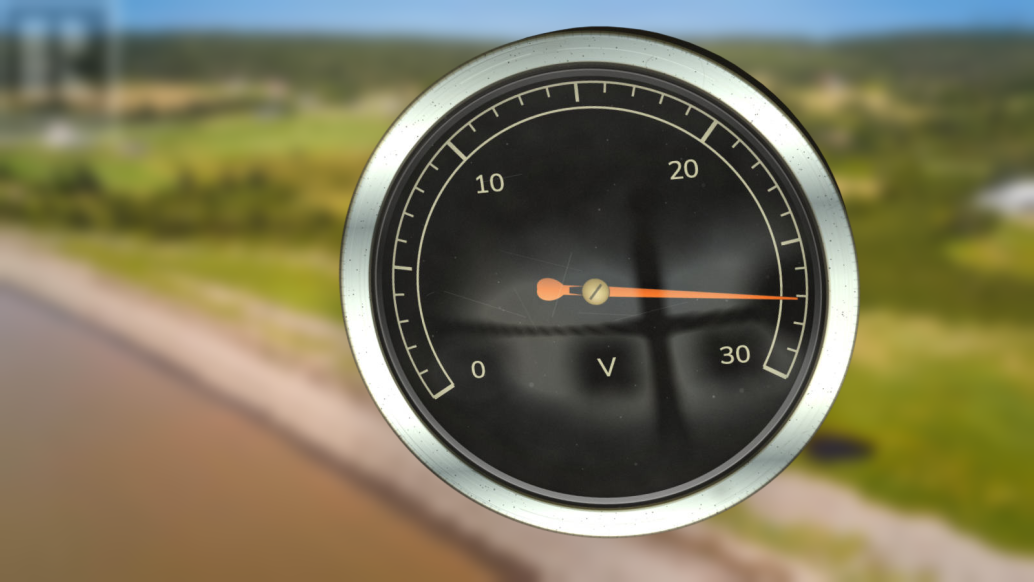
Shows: {"value": 27, "unit": "V"}
